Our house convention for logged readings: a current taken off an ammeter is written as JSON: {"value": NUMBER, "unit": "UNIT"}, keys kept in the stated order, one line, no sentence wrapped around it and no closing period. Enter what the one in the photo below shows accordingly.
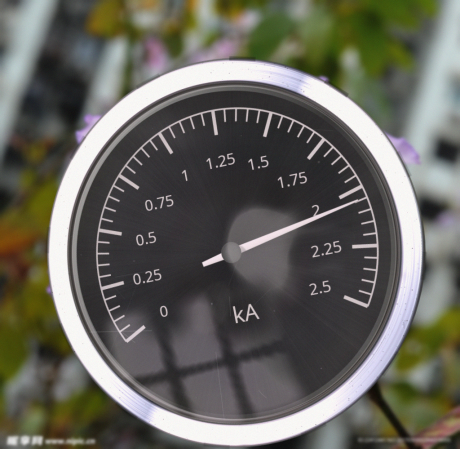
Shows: {"value": 2.05, "unit": "kA"}
